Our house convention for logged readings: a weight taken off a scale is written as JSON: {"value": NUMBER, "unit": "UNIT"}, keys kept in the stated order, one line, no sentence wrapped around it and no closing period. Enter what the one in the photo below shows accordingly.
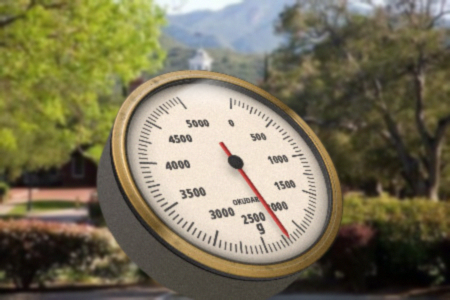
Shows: {"value": 2250, "unit": "g"}
